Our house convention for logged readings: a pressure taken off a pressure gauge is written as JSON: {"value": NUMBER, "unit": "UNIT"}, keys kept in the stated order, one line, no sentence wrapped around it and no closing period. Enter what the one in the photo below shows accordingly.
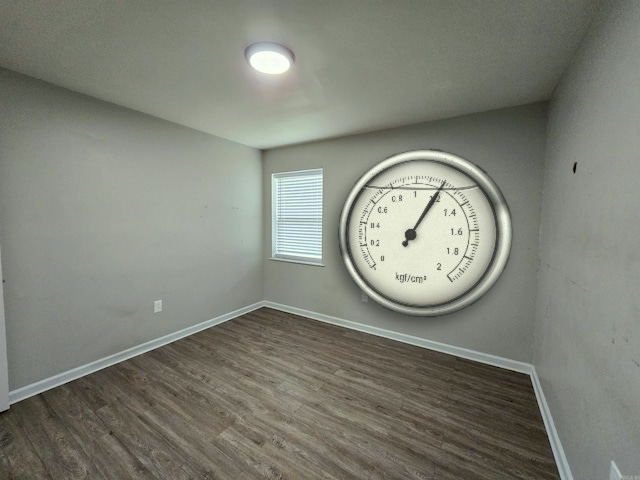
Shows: {"value": 1.2, "unit": "kg/cm²"}
